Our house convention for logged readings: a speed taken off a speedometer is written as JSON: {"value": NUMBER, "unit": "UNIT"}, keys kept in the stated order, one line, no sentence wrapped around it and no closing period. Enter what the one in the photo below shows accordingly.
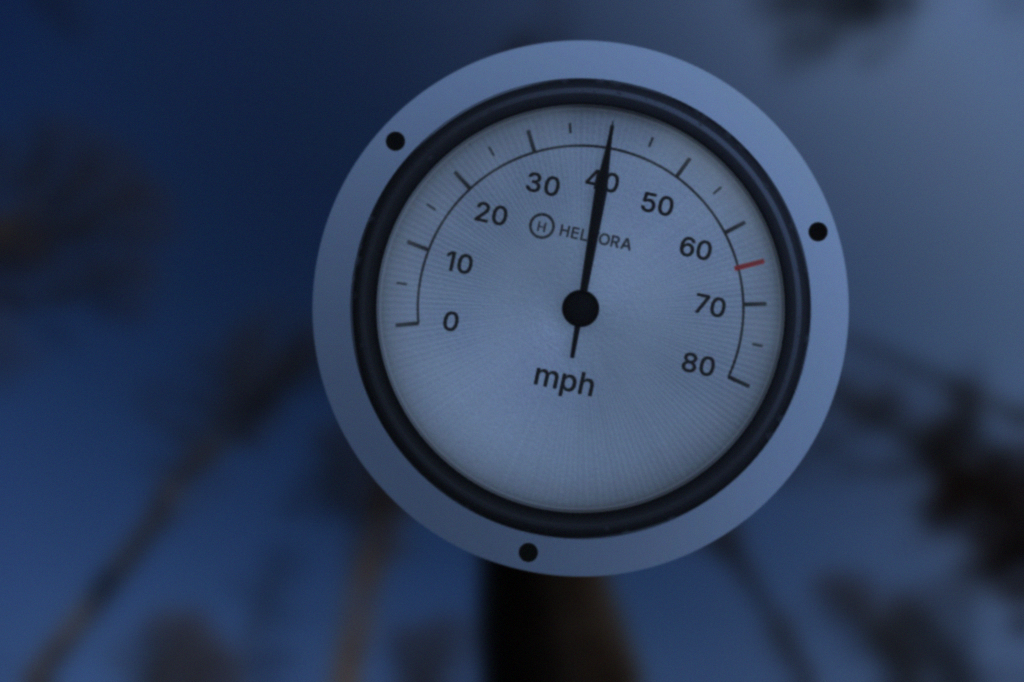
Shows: {"value": 40, "unit": "mph"}
